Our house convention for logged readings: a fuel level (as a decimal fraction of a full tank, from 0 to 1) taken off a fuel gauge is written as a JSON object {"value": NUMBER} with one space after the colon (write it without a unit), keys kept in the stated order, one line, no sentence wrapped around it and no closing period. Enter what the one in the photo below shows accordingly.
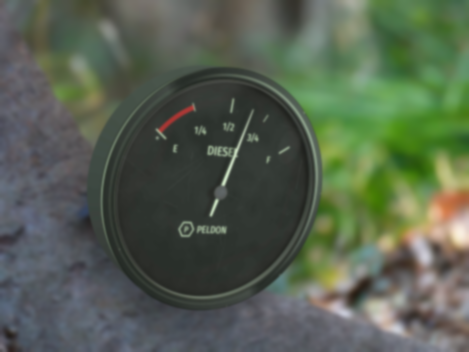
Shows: {"value": 0.625}
